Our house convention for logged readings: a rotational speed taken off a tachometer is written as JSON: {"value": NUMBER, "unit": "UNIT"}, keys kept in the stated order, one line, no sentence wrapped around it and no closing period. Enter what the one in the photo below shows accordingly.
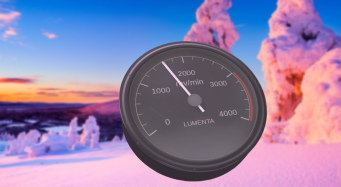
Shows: {"value": 1600, "unit": "rpm"}
